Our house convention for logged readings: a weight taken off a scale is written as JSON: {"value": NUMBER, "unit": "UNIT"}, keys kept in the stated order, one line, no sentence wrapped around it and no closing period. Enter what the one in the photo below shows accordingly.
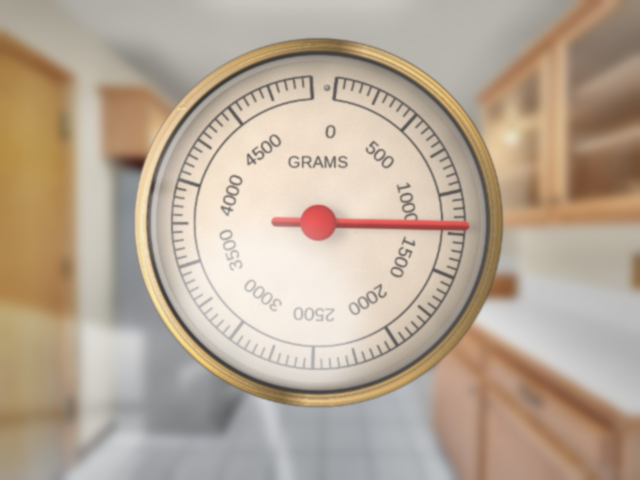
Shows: {"value": 1200, "unit": "g"}
